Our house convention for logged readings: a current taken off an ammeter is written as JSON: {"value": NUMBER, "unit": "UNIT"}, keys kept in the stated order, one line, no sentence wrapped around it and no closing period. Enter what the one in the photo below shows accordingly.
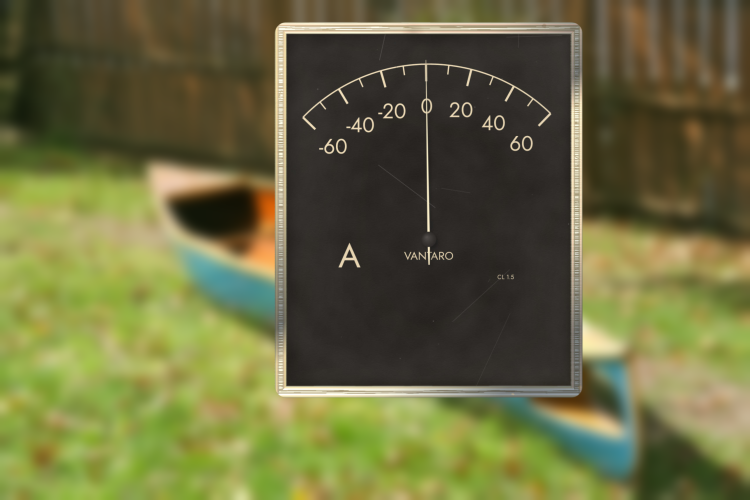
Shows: {"value": 0, "unit": "A"}
